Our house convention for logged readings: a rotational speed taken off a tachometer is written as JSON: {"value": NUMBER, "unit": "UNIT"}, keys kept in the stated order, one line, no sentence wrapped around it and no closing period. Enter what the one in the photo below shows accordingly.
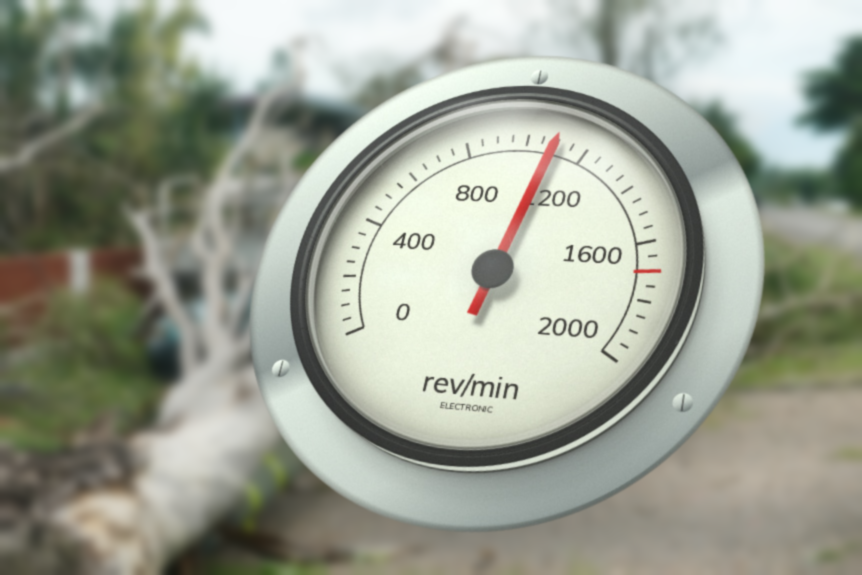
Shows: {"value": 1100, "unit": "rpm"}
